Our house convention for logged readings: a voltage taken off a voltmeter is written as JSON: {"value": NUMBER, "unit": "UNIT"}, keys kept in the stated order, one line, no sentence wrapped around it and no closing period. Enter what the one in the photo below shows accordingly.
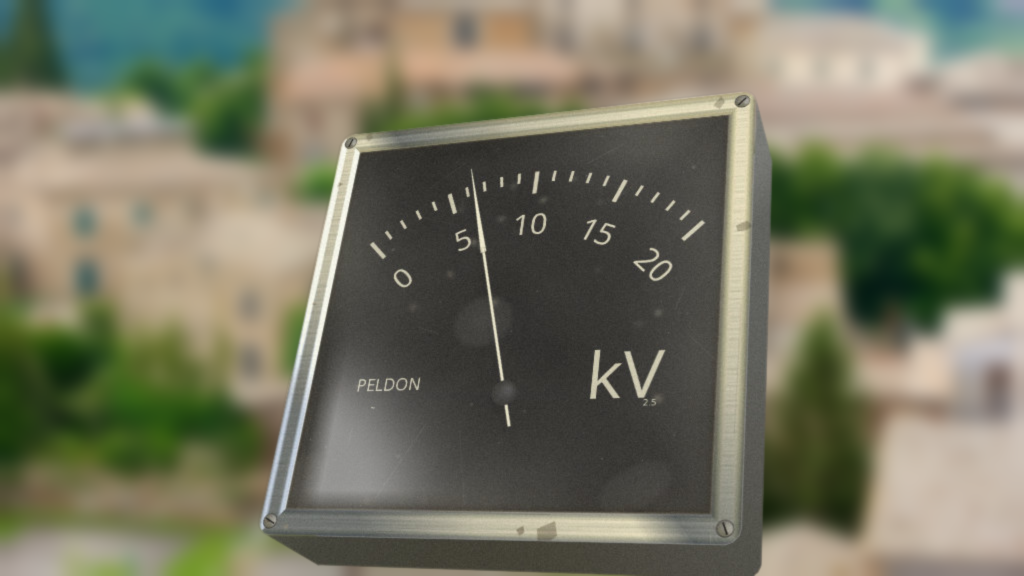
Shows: {"value": 6.5, "unit": "kV"}
